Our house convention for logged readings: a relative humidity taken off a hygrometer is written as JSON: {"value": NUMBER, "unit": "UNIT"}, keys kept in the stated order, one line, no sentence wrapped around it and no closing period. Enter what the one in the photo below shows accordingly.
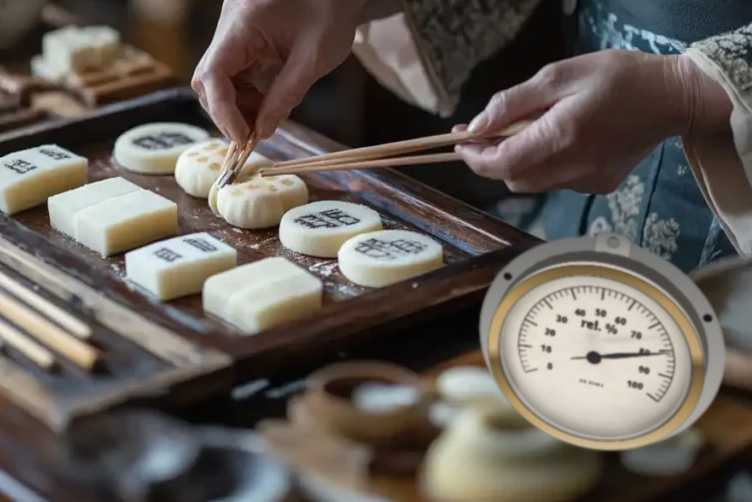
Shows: {"value": 80, "unit": "%"}
